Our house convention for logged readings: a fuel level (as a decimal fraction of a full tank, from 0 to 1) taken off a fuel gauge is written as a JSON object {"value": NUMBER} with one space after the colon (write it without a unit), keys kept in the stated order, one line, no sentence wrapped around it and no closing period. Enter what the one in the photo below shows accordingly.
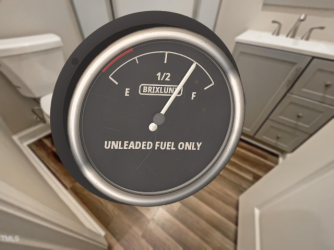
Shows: {"value": 0.75}
